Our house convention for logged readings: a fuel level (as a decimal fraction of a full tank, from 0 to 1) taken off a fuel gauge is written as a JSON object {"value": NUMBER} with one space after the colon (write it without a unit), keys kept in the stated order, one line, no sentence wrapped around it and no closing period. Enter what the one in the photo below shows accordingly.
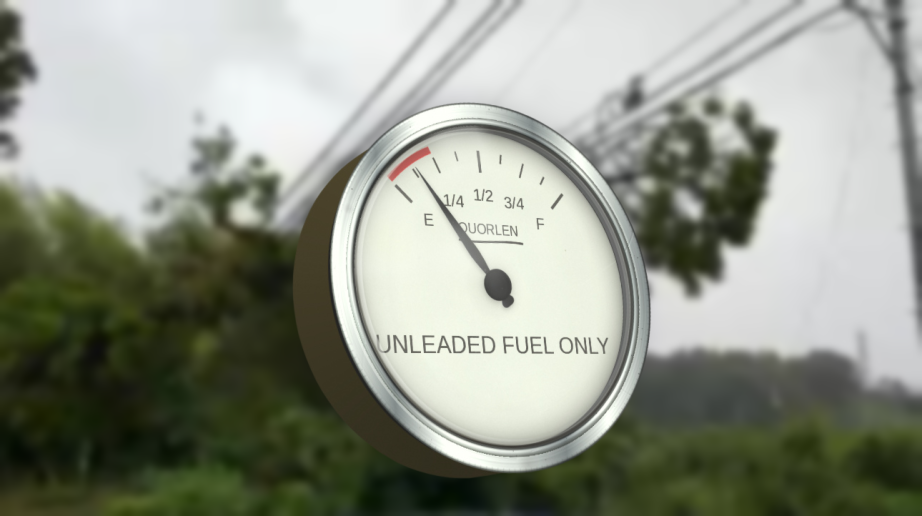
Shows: {"value": 0.125}
